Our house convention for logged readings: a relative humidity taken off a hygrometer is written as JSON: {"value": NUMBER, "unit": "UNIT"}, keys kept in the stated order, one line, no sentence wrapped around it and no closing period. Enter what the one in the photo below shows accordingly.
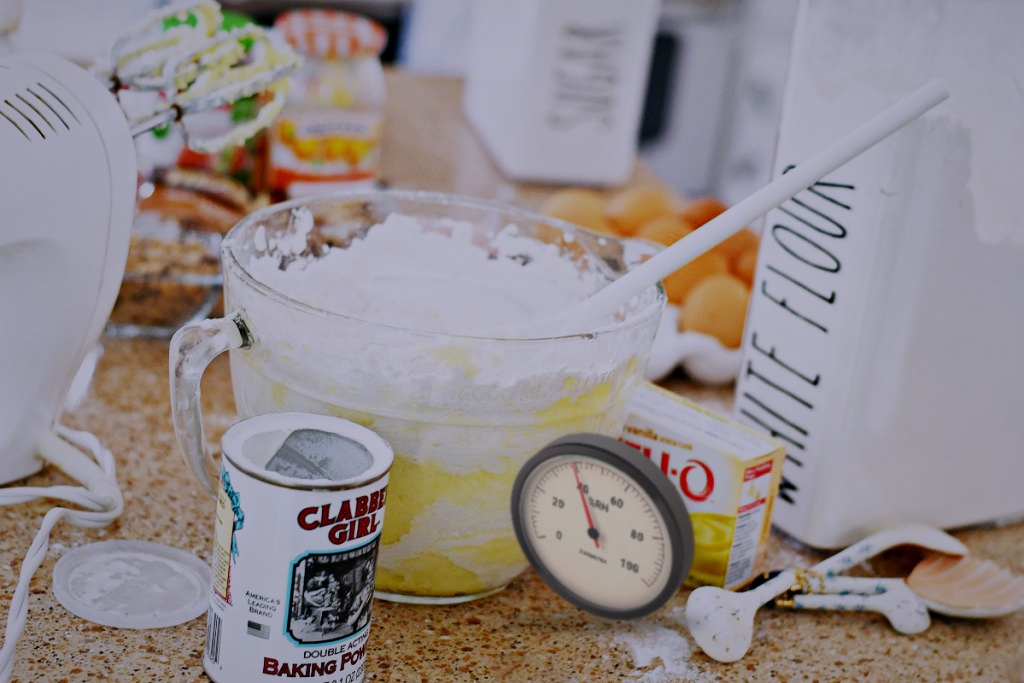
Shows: {"value": 40, "unit": "%"}
